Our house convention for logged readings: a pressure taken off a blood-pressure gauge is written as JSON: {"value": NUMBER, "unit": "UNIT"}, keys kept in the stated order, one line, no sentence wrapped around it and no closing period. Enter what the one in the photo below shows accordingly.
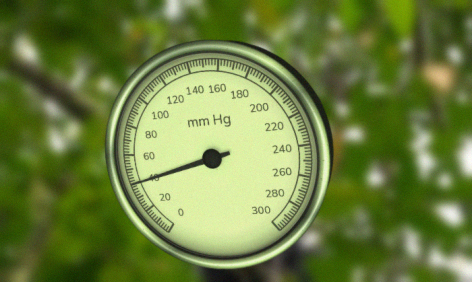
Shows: {"value": 40, "unit": "mmHg"}
